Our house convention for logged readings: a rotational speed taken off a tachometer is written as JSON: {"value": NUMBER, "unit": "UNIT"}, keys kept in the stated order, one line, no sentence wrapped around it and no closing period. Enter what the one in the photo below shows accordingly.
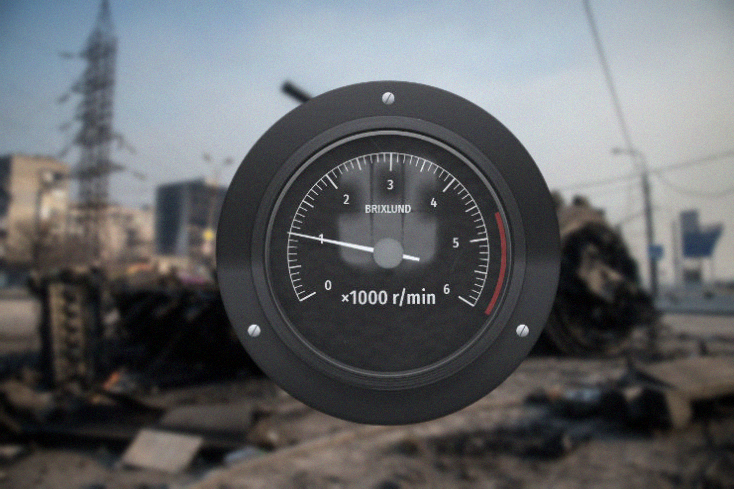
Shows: {"value": 1000, "unit": "rpm"}
